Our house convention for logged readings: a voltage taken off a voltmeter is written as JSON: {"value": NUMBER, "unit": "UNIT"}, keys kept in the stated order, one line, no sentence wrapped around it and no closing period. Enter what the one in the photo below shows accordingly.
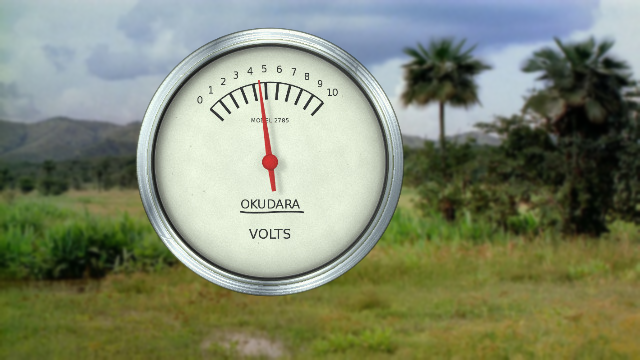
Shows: {"value": 4.5, "unit": "V"}
